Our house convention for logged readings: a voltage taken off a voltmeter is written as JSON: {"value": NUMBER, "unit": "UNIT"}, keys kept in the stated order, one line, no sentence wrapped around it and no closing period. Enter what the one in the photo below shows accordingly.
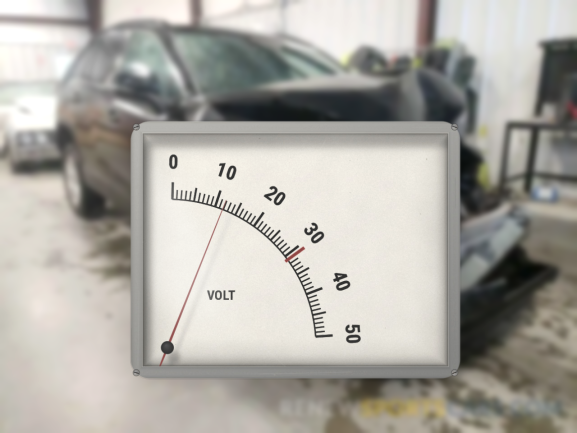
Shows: {"value": 12, "unit": "V"}
